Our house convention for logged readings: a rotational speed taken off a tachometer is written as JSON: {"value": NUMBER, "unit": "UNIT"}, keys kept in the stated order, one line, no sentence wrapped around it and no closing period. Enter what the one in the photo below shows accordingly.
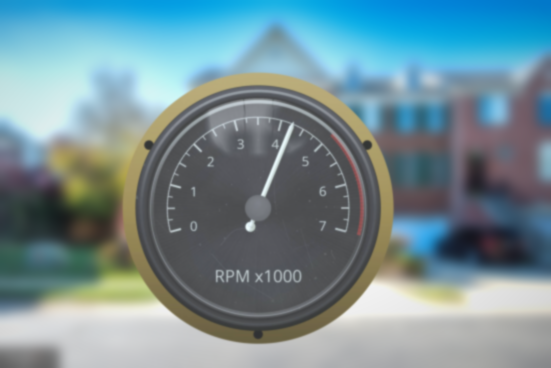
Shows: {"value": 4250, "unit": "rpm"}
